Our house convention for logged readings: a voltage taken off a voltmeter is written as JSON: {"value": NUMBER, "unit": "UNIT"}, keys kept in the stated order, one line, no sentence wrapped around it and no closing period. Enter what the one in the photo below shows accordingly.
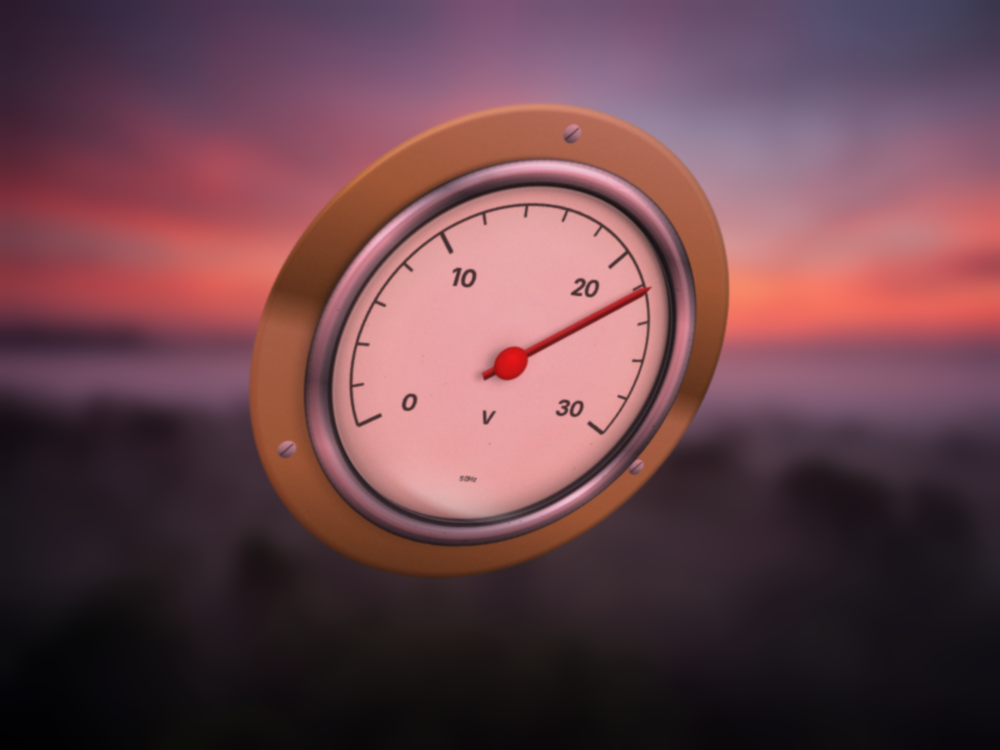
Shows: {"value": 22, "unit": "V"}
